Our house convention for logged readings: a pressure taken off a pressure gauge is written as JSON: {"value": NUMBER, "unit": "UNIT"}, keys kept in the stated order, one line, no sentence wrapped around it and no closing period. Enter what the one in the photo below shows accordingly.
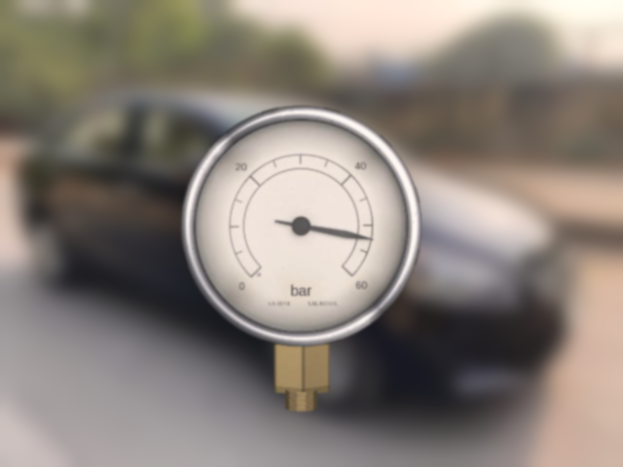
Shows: {"value": 52.5, "unit": "bar"}
